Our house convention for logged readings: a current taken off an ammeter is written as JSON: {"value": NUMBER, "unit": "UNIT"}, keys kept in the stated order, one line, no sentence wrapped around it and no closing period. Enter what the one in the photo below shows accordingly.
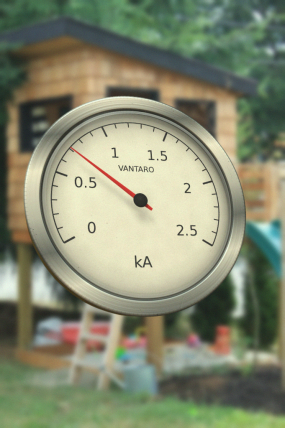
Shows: {"value": 0.7, "unit": "kA"}
